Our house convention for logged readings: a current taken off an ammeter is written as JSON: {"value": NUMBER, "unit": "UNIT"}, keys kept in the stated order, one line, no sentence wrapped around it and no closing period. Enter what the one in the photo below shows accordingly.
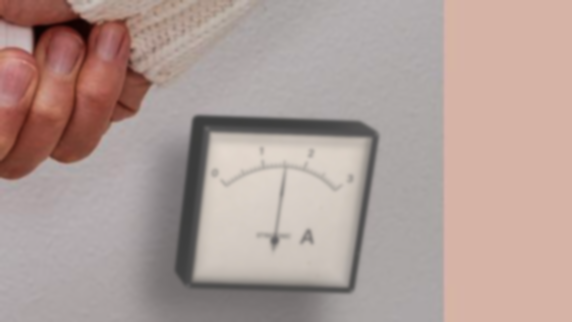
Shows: {"value": 1.5, "unit": "A"}
